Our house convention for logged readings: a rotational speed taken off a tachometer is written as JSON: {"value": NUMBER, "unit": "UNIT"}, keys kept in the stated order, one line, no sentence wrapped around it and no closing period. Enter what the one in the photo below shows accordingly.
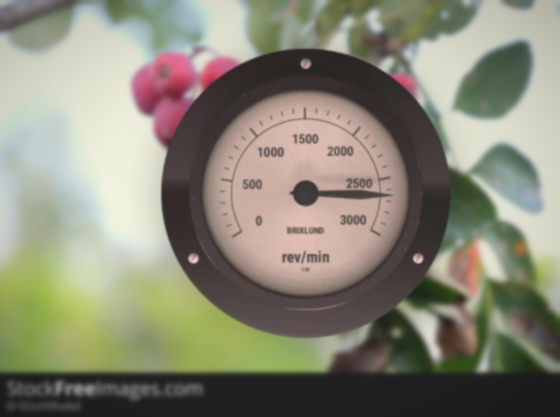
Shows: {"value": 2650, "unit": "rpm"}
